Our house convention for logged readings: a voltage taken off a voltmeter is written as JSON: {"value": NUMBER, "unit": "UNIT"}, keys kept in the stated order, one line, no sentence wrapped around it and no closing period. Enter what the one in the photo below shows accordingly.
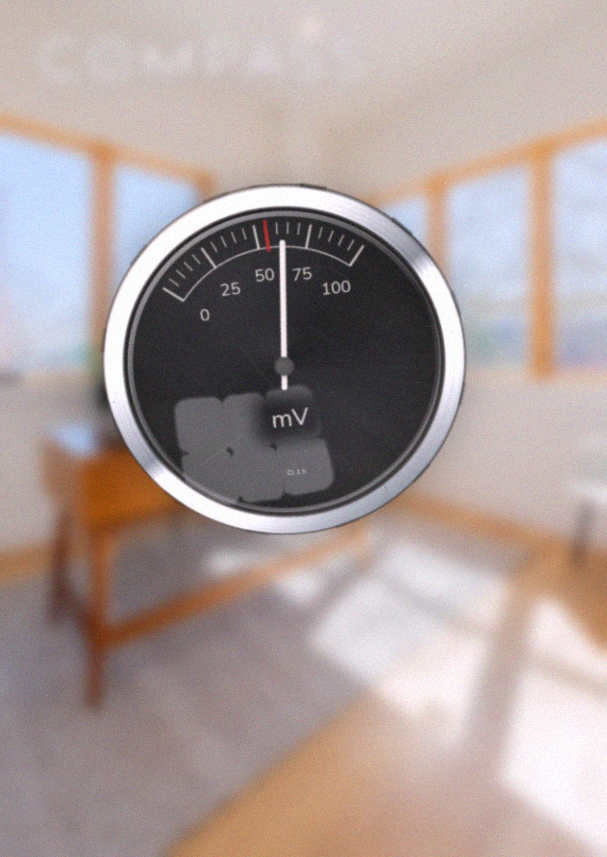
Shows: {"value": 62.5, "unit": "mV"}
